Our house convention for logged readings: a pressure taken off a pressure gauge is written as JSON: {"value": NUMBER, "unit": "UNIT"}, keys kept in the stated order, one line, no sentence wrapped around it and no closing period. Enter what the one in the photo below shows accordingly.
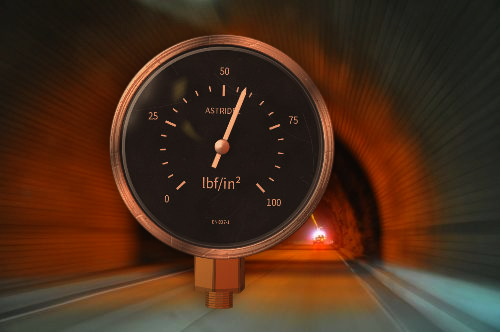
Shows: {"value": 57.5, "unit": "psi"}
